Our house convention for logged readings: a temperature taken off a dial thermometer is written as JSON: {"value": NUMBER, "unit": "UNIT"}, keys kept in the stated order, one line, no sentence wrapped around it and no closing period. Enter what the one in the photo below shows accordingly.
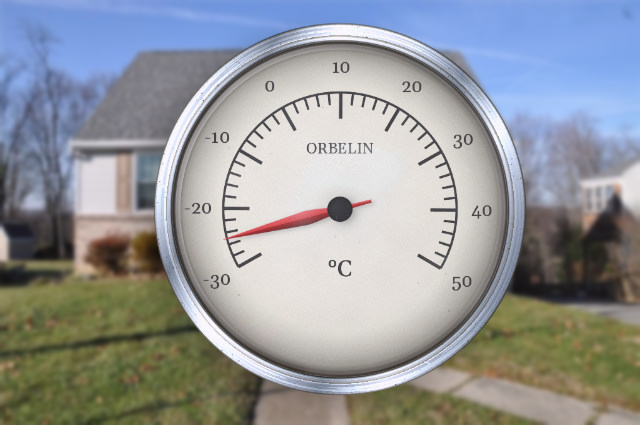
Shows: {"value": -25, "unit": "°C"}
